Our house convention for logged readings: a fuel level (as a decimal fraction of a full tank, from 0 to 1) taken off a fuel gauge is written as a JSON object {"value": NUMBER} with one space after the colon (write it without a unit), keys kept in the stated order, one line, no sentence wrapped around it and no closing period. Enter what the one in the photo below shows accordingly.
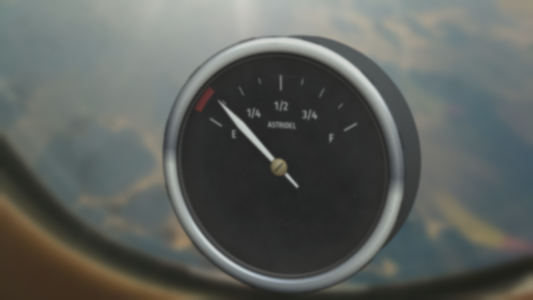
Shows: {"value": 0.125}
